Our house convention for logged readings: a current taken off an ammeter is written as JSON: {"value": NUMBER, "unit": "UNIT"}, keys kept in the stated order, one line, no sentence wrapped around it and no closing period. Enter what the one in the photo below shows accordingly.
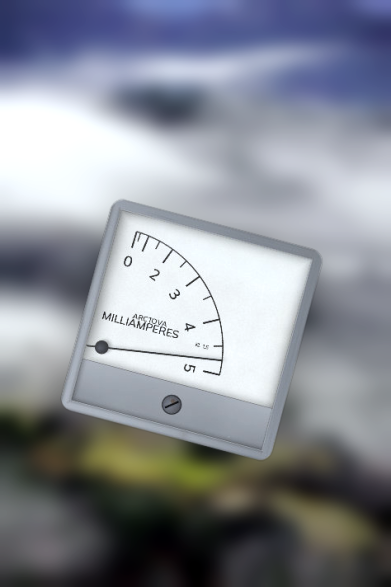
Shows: {"value": 4.75, "unit": "mA"}
